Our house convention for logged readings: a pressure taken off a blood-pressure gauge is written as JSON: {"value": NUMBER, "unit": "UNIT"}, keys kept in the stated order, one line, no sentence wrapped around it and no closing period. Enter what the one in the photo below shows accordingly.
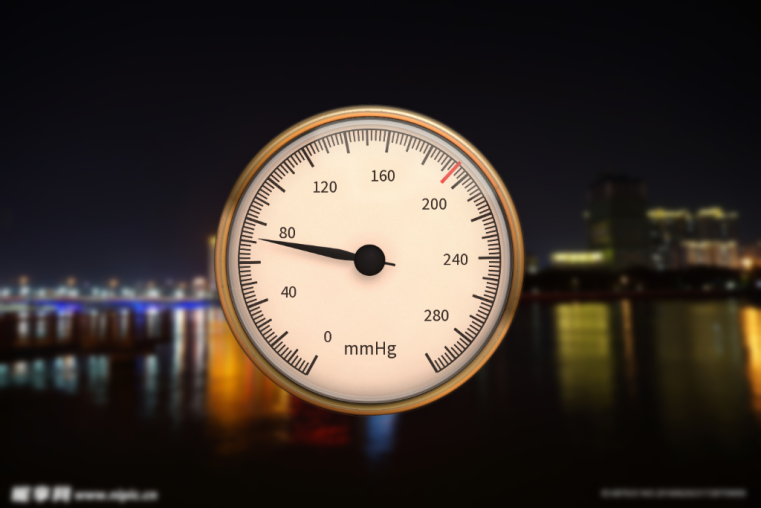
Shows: {"value": 72, "unit": "mmHg"}
